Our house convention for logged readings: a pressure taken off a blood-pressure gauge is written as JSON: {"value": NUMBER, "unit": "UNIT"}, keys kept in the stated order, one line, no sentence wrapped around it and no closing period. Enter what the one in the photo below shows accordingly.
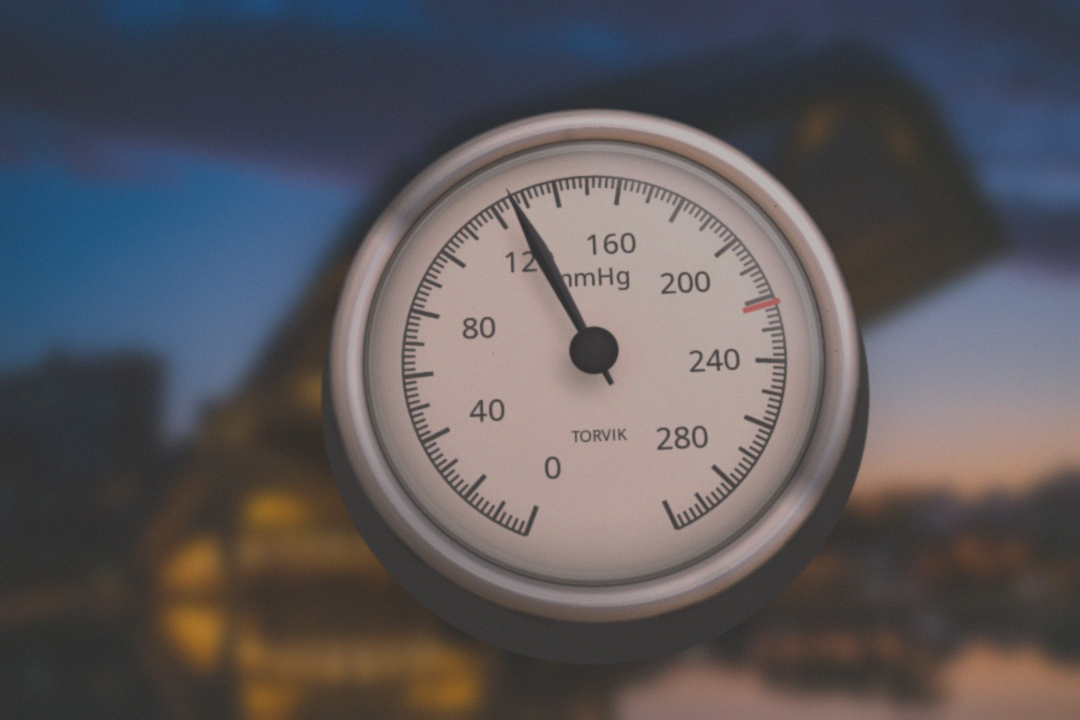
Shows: {"value": 126, "unit": "mmHg"}
